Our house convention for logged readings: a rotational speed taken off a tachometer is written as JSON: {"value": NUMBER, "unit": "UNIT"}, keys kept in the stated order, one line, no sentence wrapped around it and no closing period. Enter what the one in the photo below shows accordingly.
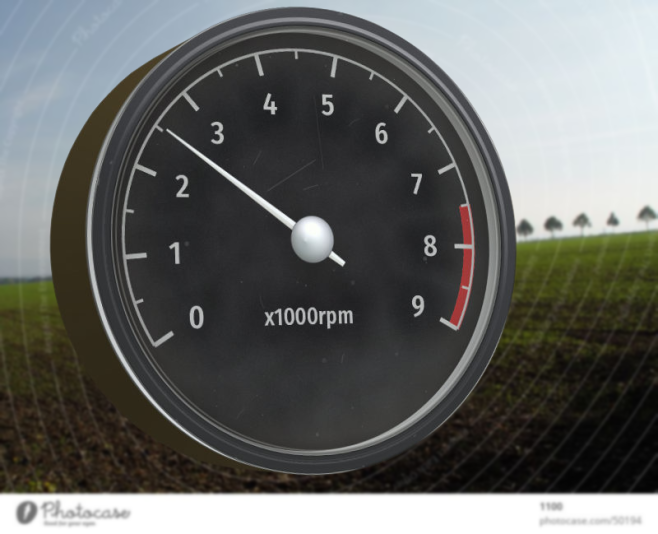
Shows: {"value": 2500, "unit": "rpm"}
